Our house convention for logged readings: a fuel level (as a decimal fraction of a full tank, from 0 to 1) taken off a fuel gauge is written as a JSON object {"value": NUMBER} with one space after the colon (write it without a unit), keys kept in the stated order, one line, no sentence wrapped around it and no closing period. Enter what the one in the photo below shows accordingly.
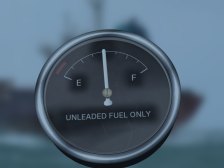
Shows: {"value": 0.5}
